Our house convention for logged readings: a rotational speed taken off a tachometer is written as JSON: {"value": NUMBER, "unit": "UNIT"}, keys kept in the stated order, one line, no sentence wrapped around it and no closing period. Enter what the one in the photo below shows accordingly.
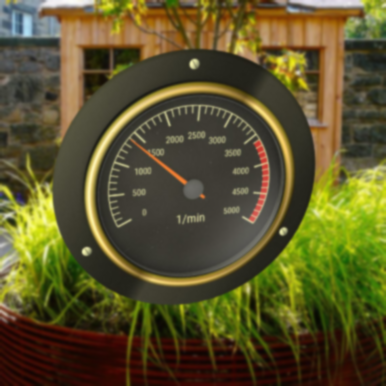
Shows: {"value": 1400, "unit": "rpm"}
